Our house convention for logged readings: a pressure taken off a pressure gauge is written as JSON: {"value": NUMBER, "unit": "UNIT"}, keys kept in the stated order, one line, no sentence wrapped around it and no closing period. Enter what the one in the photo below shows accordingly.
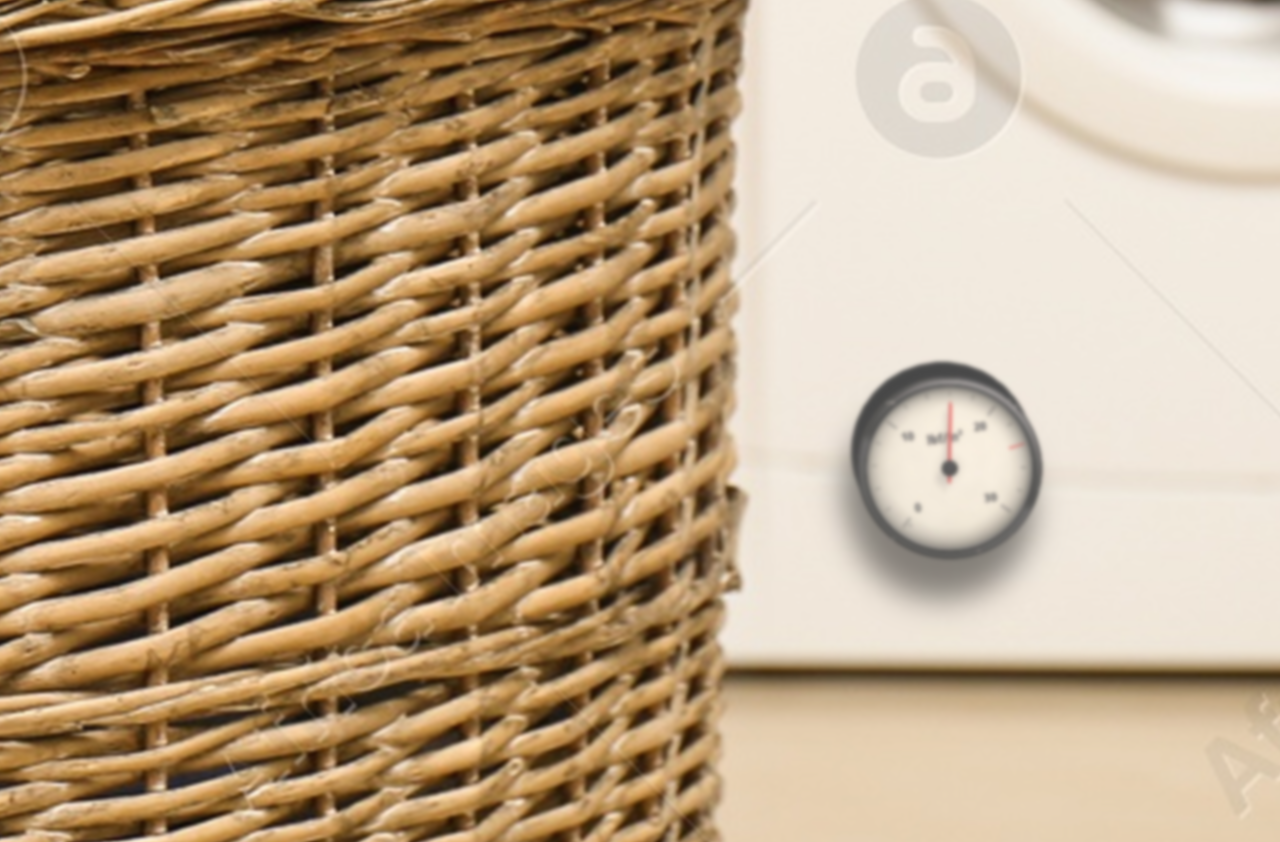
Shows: {"value": 16, "unit": "psi"}
